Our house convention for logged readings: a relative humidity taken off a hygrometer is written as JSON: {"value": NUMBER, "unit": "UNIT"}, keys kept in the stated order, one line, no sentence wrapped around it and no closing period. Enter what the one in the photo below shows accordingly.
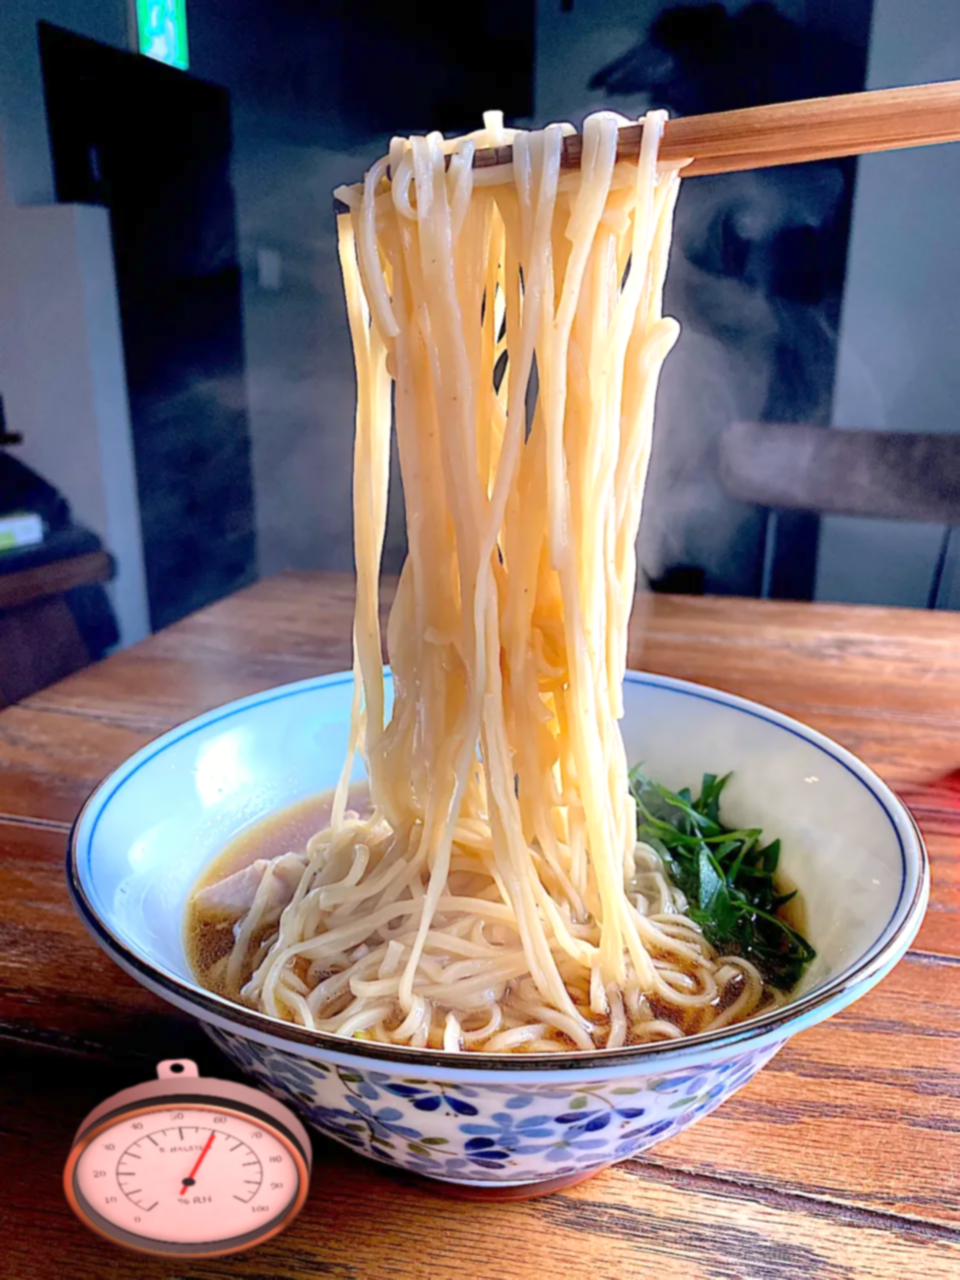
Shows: {"value": 60, "unit": "%"}
